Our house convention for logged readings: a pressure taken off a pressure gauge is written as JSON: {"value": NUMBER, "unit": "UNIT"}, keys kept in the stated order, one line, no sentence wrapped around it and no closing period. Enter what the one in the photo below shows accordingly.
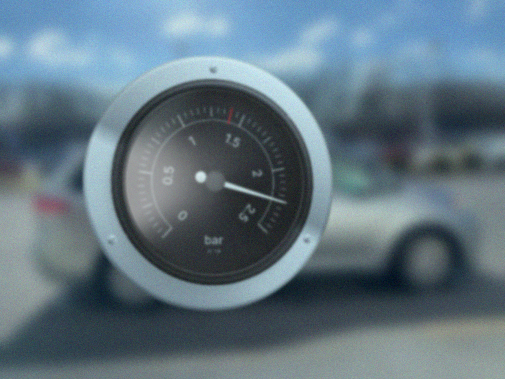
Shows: {"value": 2.25, "unit": "bar"}
